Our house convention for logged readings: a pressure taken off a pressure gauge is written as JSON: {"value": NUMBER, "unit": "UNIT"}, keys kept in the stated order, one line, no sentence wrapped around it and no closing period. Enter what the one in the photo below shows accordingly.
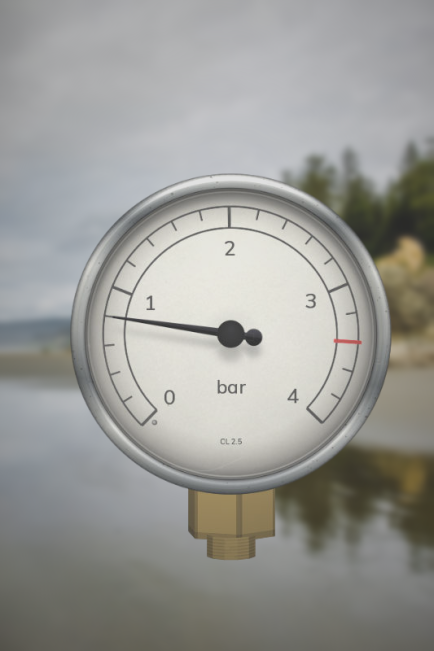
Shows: {"value": 0.8, "unit": "bar"}
